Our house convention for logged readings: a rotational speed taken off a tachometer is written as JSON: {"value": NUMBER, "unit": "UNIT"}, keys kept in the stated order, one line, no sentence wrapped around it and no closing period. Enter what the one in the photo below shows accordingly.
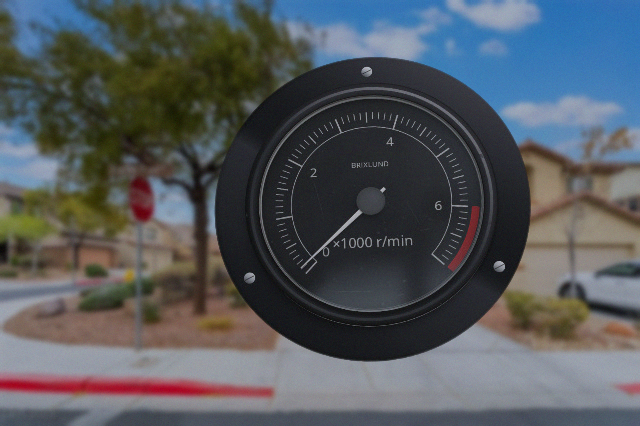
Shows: {"value": 100, "unit": "rpm"}
